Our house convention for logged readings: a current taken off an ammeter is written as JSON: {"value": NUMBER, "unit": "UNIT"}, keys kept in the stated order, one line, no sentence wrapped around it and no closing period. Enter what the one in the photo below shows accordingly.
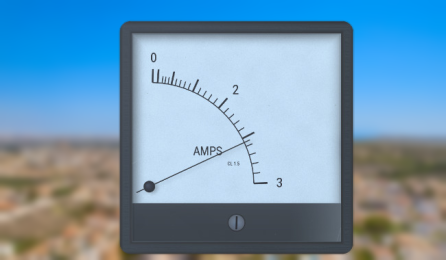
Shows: {"value": 2.55, "unit": "A"}
